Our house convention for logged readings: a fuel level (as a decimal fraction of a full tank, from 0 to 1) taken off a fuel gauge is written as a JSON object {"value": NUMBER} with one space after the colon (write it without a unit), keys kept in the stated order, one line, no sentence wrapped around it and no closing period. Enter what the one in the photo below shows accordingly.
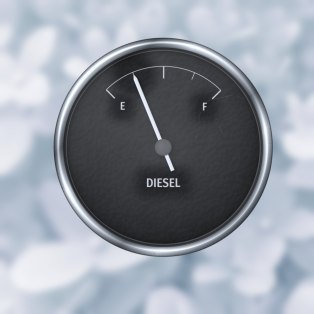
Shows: {"value": 0.25}
